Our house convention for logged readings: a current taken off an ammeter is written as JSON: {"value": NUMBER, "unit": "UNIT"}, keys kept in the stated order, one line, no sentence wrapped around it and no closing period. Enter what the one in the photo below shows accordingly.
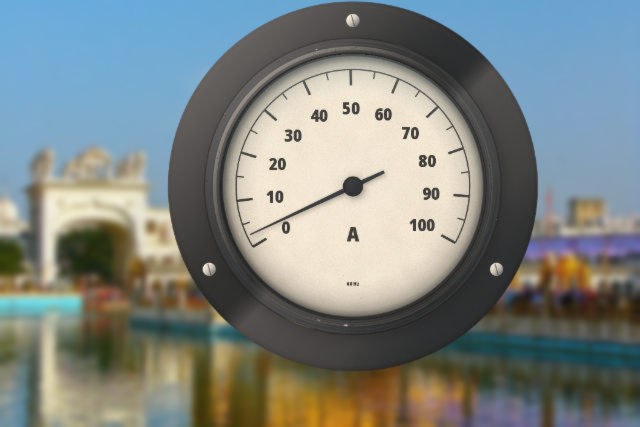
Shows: {"value": 2.5, "unit": "A"}
